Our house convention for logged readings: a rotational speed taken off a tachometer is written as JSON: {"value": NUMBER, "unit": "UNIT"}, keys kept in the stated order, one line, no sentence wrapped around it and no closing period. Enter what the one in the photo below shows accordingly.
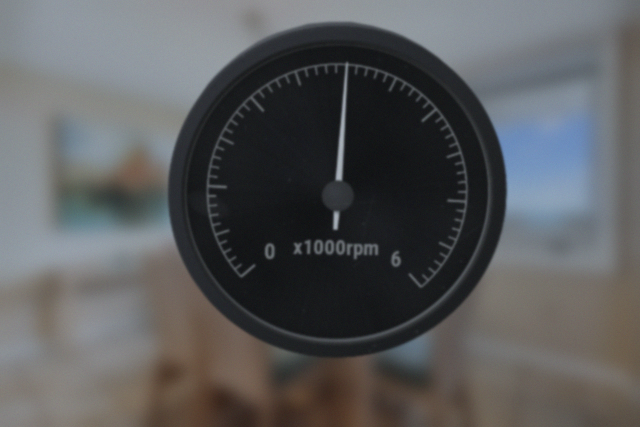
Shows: {"value": 3000, "unit": "rpm"}
